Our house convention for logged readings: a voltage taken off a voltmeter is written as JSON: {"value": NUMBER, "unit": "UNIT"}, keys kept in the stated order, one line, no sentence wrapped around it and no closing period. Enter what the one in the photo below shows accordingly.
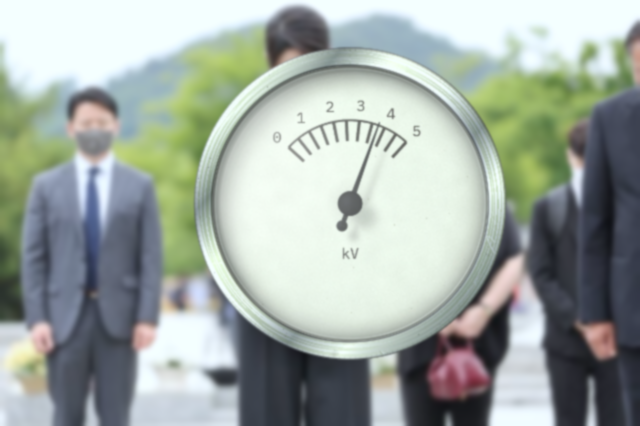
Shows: {"value": 3.75, "unit": "kV"}
